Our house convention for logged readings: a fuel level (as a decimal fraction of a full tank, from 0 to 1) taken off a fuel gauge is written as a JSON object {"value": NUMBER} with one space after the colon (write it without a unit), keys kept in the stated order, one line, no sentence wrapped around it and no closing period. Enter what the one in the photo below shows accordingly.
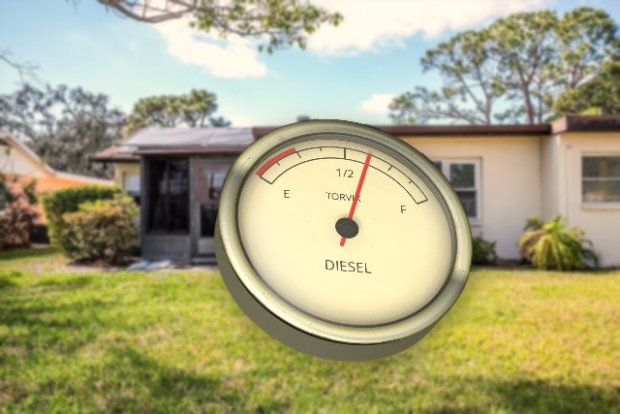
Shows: {"value": 0.625}
